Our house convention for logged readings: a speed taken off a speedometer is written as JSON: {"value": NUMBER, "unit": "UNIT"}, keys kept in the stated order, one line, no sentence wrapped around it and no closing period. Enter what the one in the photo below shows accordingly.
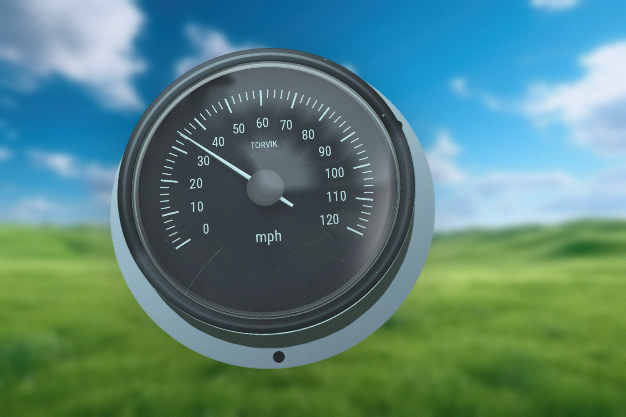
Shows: {"value": 34, "unit": "mph"}
